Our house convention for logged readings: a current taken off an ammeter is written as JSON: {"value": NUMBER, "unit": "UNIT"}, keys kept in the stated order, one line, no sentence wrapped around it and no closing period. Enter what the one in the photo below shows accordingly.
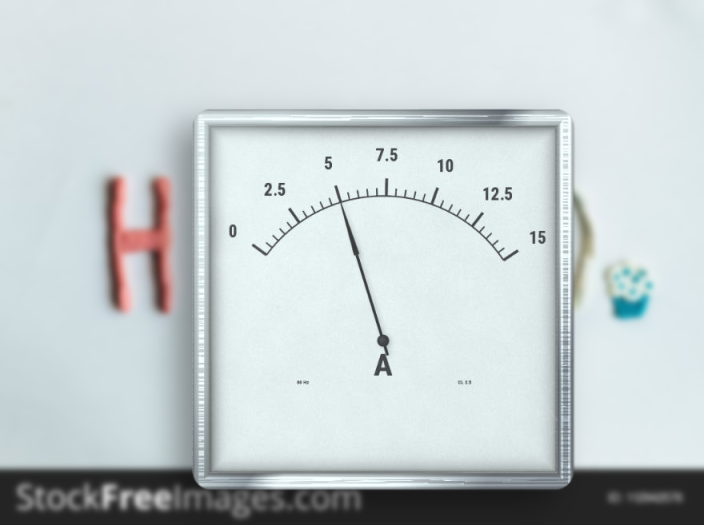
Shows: {"value": 5, "unit": "A"}
